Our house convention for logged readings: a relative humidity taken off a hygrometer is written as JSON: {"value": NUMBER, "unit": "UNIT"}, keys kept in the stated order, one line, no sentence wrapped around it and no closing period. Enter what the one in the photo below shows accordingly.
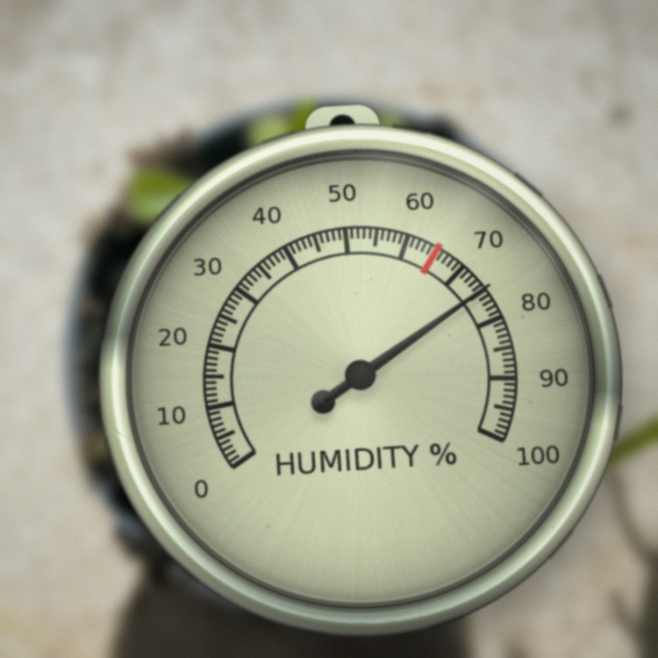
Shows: {"value": 75, "unit": "%"}
